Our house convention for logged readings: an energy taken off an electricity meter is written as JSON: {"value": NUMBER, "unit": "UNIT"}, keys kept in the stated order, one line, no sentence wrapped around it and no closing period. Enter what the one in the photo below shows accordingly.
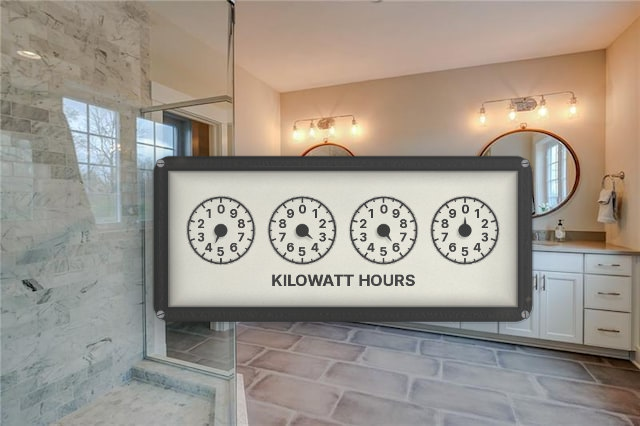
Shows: {"value": 4360, "unit": "kWh"}
